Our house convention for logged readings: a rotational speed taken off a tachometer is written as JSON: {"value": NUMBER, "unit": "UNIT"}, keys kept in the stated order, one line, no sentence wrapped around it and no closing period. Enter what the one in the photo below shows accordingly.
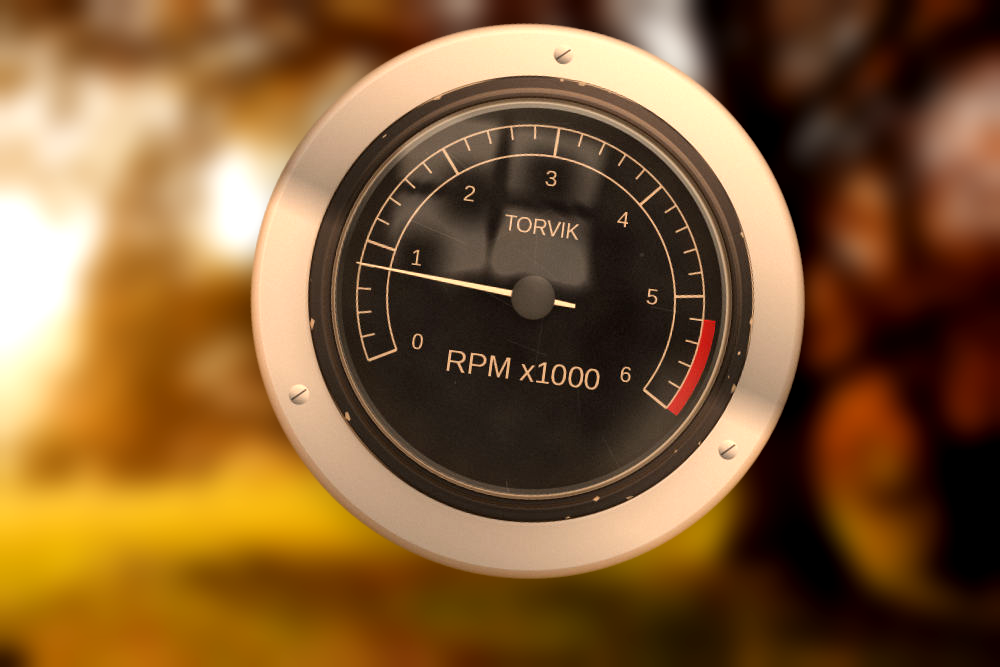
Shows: {"value": 800, "unit": "rpm"}
